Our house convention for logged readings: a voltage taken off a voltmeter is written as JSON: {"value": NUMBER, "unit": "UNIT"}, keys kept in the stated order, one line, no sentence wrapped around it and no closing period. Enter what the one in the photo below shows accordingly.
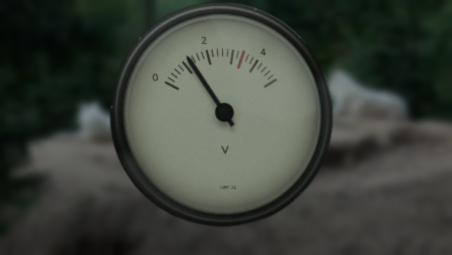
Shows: {"value": 1.2, "unit": "V"}
